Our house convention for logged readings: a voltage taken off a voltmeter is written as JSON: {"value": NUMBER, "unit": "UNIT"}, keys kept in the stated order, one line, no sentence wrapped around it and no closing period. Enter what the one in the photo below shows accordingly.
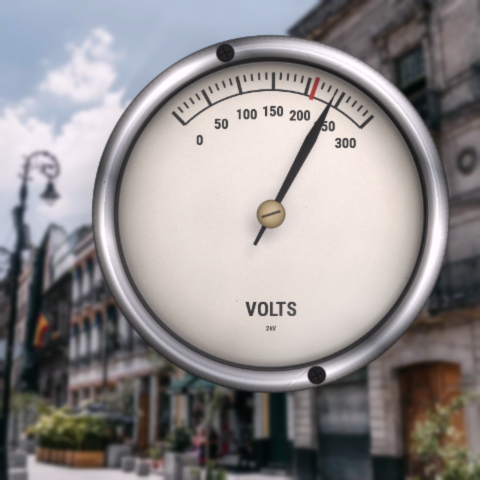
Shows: {"value": 240, "unit": "V"}
